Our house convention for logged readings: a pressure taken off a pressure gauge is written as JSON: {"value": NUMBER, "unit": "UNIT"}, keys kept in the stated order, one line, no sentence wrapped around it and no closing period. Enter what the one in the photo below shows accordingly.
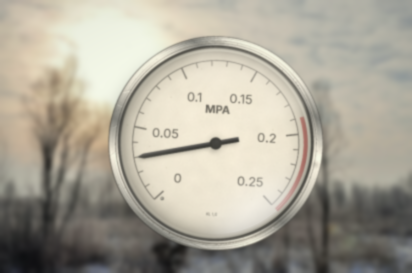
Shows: {"value": 0.03, "unit": "MPa"}
